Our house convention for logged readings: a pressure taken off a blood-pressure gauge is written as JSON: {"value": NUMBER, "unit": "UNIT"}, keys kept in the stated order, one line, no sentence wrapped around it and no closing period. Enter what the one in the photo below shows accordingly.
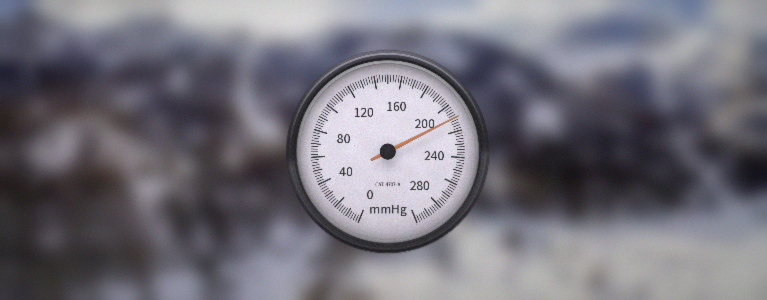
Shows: {"value": 210, "unit": "mmHg"}
